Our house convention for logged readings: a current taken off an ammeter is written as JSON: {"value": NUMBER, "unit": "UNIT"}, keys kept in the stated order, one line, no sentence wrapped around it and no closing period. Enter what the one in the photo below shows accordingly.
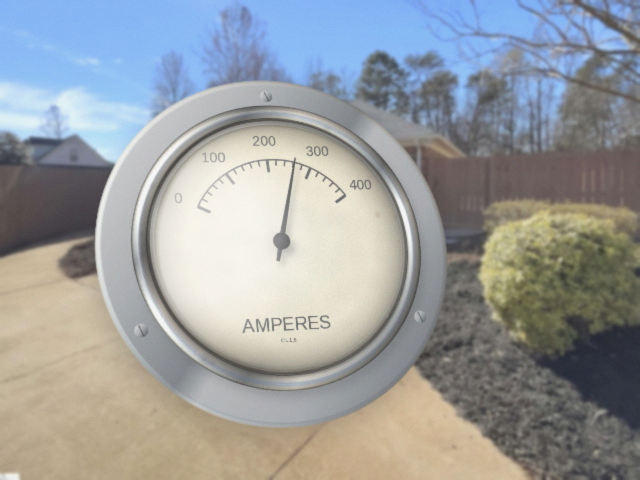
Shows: {"value": 260, "unit": "A"}
